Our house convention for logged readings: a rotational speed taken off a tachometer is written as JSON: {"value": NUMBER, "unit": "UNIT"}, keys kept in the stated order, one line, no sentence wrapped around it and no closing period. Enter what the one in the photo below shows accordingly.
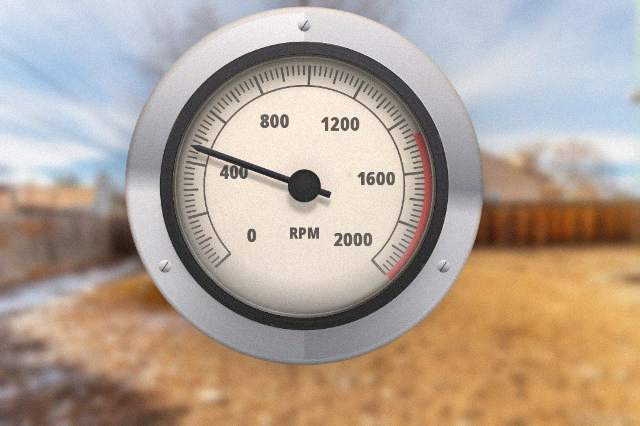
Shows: {"value": 460, "unit": "rpm"}
